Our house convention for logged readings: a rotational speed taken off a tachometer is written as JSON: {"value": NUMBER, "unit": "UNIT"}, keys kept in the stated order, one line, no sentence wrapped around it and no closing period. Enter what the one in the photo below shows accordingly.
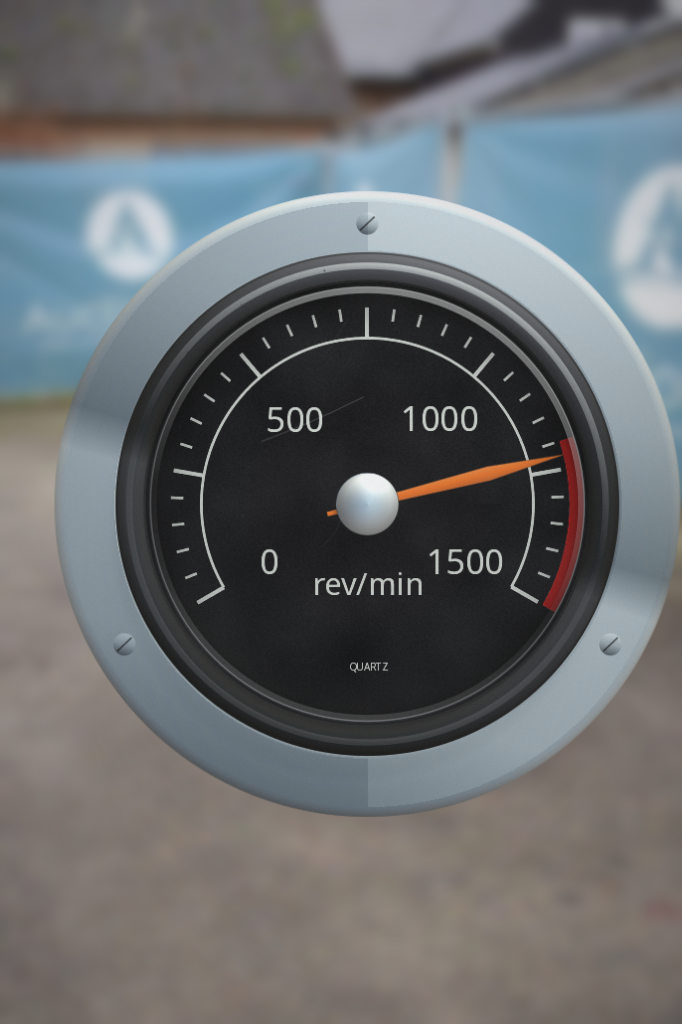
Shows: {"value": 1225, "unit": "rpm"}
